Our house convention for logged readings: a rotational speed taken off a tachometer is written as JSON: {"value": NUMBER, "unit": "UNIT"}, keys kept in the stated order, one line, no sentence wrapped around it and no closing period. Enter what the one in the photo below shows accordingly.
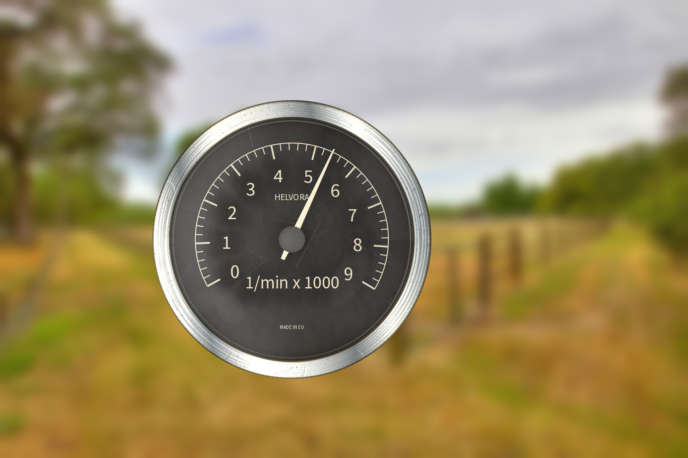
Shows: {"value": 5400, "unit": "rpm"}
